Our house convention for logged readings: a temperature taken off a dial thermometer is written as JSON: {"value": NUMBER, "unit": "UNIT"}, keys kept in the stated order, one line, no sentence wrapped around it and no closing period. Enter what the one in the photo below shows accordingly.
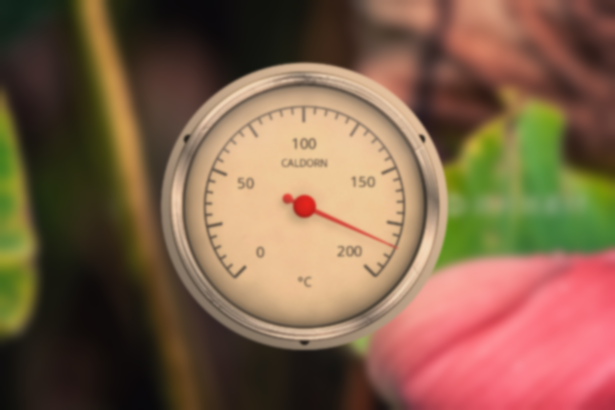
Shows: {"value": 185, "unit": "°C"}
